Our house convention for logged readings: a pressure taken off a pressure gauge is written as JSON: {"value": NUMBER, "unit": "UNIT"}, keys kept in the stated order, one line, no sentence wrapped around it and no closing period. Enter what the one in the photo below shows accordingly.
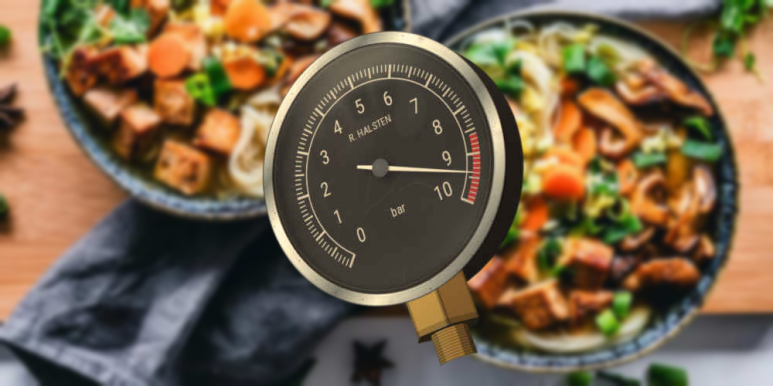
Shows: {"value": 9.4, "unit": "bar"}
